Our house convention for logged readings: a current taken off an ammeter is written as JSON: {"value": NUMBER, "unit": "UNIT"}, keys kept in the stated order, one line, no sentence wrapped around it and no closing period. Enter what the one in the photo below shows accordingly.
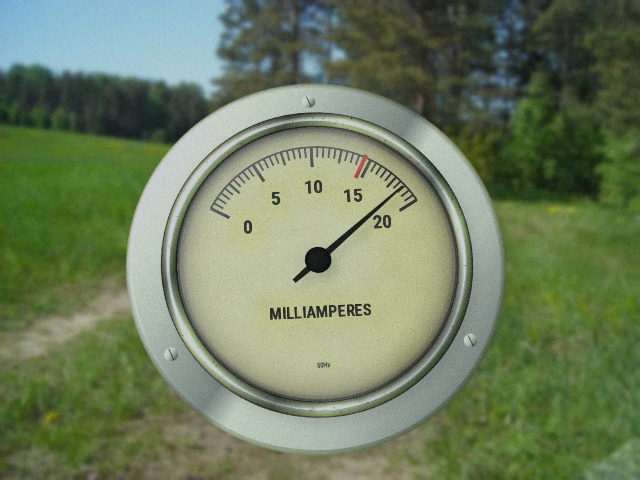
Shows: {"value": 18.5, "unit": "mA"}
